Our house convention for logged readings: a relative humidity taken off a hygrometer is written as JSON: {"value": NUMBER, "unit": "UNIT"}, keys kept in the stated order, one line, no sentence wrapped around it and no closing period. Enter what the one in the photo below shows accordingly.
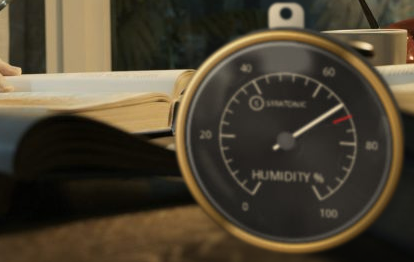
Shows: {"value": 68, "unit": "%"}
